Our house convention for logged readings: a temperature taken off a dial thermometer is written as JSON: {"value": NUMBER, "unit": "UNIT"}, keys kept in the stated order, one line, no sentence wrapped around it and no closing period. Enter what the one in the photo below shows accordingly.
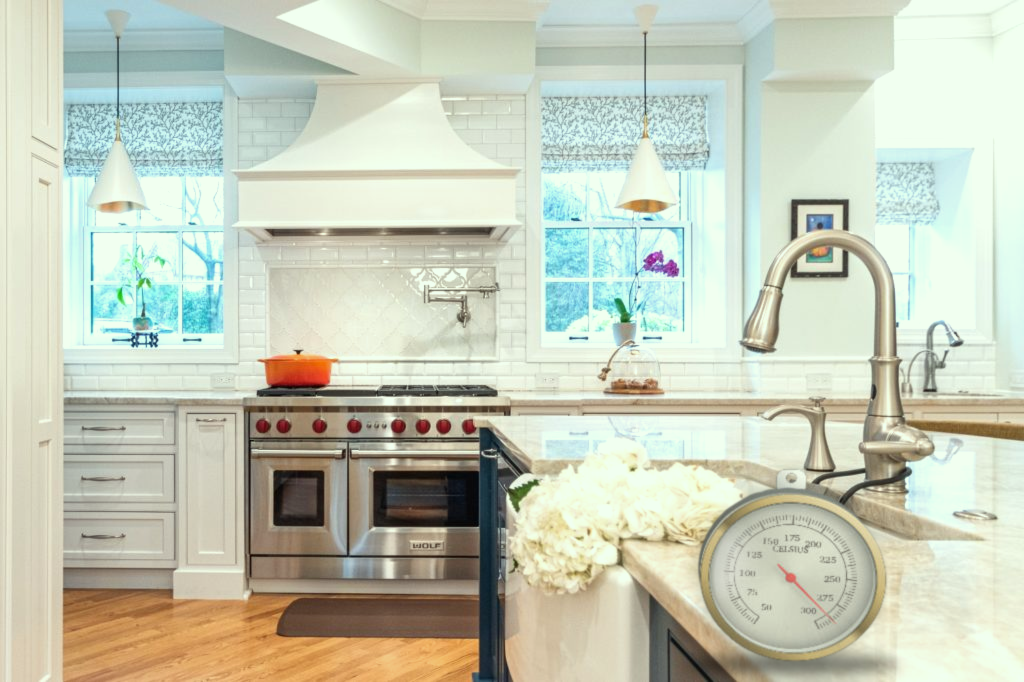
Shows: {"value": 287.5, "unit": "°C"}
